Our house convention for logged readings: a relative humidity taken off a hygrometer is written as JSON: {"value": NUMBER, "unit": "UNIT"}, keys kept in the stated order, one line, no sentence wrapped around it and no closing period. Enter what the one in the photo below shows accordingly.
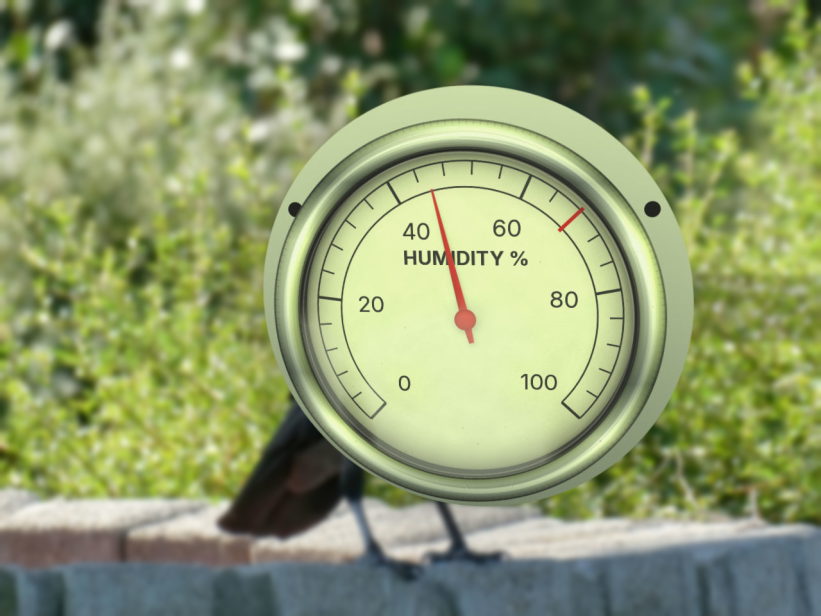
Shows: {"value": 46, "unit": "%"}
